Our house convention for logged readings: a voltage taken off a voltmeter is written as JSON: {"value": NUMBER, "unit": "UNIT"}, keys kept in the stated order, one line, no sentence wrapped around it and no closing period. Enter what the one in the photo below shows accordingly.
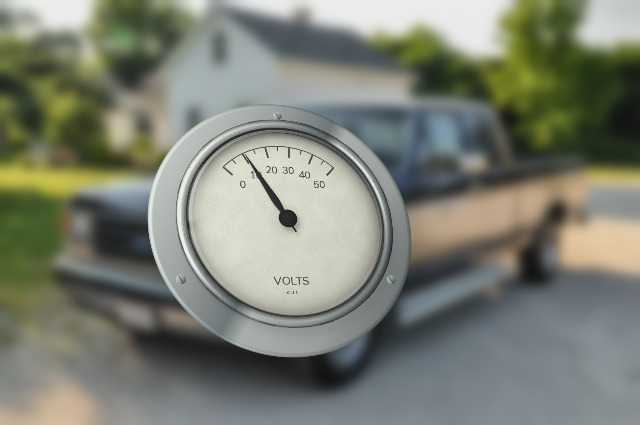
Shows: {"value": 10, "unit": "V"}
